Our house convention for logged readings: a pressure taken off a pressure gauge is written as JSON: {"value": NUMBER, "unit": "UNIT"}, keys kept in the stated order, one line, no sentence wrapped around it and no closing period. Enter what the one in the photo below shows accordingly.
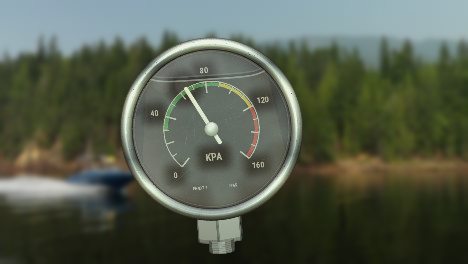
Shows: {"value": 65, "unit": "kPa"}
